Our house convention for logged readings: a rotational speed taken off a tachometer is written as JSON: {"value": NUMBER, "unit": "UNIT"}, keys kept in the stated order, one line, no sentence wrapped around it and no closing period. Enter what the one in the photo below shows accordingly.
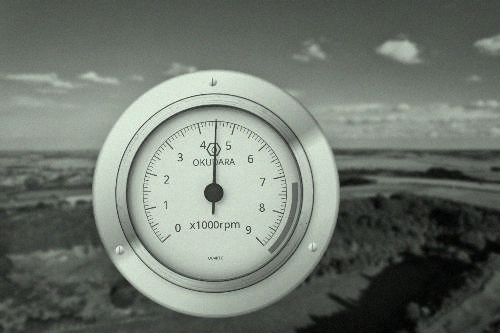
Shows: {"value": 4500, "unit": "rpm"}
